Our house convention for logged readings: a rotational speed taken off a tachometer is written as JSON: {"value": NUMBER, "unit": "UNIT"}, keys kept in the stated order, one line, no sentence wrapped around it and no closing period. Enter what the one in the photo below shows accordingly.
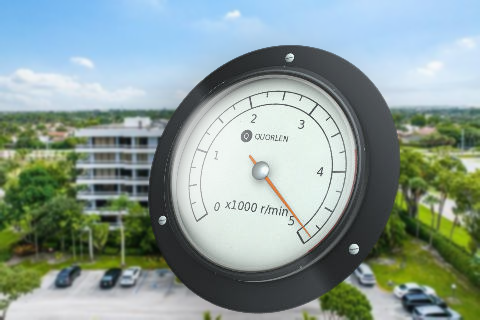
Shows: {"value": 4875, "unit": "rpm"}
